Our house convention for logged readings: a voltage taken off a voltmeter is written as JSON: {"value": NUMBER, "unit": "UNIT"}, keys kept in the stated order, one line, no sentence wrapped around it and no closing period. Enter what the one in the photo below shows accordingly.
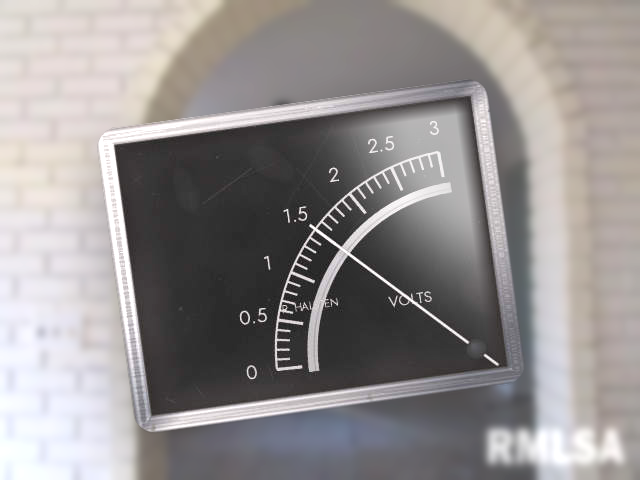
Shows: {"value": 1.5, "unit": "V"}
